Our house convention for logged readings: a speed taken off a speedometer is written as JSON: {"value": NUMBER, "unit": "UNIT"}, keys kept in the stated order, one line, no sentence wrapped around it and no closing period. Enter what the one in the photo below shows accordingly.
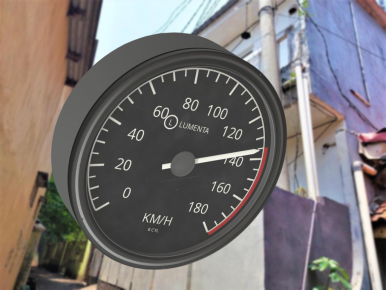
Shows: {"value": 135, "unit": "km/h"}
